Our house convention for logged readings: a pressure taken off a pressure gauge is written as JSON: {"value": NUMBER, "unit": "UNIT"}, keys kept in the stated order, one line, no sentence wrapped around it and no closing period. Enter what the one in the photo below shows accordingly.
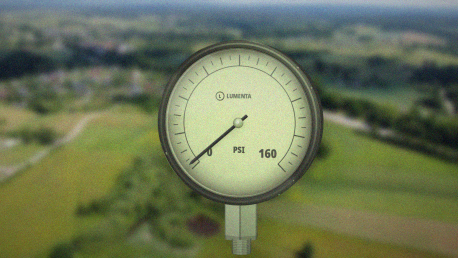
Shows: {"value": 2.5, "unit": "psi"}
